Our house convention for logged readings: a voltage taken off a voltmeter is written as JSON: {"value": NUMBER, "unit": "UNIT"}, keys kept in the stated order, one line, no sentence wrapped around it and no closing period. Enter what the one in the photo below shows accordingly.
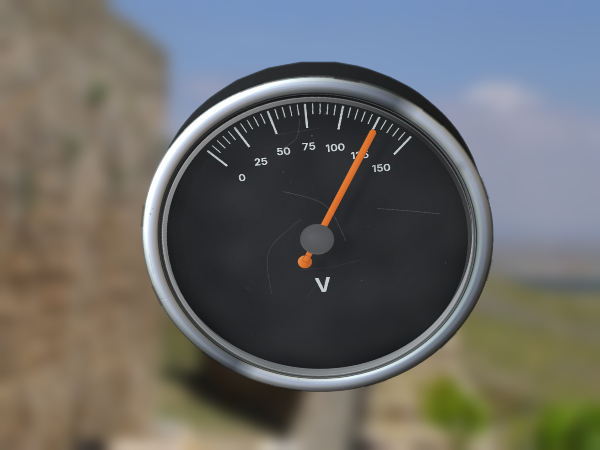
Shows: {"value": 125, "unit": "V"}
